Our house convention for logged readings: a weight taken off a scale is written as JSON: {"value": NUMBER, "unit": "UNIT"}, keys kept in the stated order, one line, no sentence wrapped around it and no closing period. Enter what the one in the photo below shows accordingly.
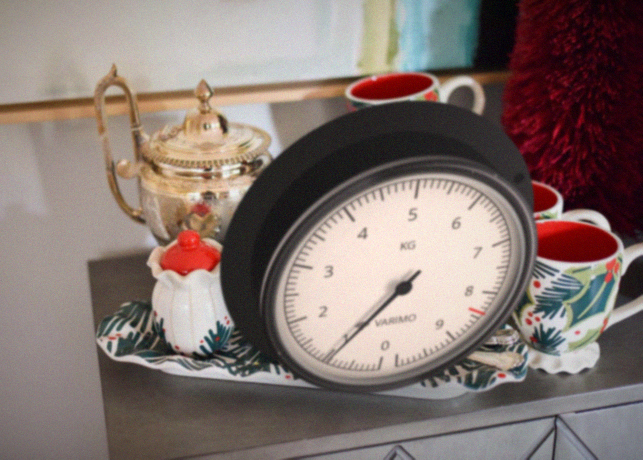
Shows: {"value": 1, "unit": "kg"}
